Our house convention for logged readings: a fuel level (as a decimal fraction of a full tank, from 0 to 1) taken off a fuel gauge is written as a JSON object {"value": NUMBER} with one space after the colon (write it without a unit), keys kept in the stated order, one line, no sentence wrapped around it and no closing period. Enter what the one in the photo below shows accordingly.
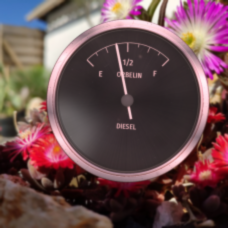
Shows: {"value": 0.375}
